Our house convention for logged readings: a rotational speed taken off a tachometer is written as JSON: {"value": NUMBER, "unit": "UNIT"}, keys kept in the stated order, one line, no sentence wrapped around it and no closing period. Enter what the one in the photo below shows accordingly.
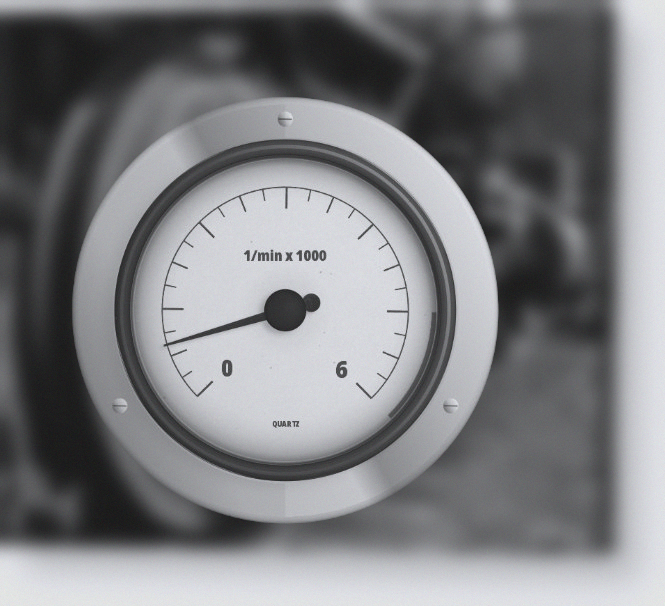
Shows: {"value": 625, "unit": "rpm"}
